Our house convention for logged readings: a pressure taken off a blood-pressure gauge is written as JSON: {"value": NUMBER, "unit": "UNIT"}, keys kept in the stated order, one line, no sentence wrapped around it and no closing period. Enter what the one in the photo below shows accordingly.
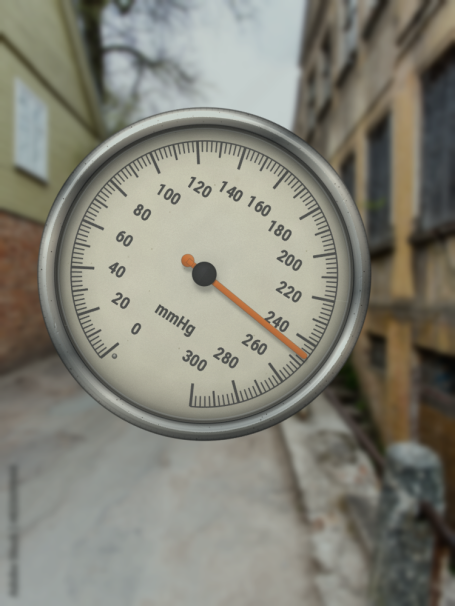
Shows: {"value": 246, "unit": "mmHg"}
